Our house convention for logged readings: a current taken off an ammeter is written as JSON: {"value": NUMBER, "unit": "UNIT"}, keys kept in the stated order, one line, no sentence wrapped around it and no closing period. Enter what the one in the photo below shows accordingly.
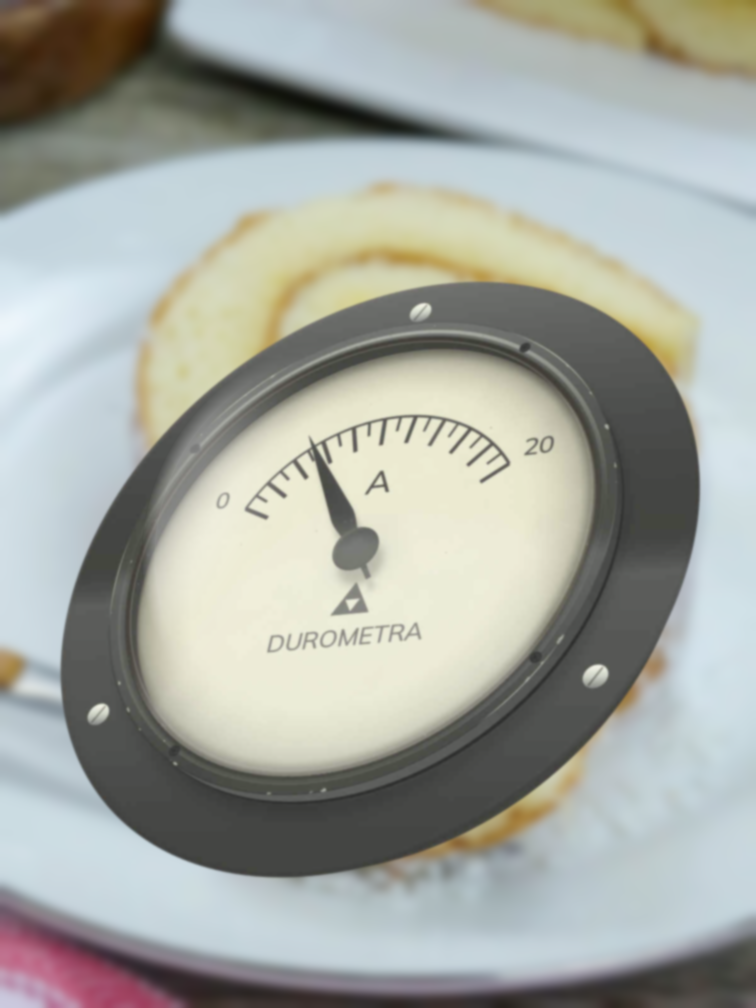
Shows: {"value": 5.5, "unit": "A"}
